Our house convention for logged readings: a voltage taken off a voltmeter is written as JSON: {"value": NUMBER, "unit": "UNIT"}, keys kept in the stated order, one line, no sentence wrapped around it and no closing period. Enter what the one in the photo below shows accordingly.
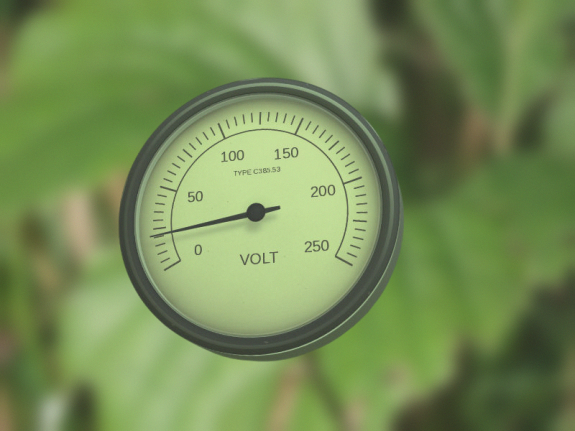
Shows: {"value": 20, "unit": "V"}
